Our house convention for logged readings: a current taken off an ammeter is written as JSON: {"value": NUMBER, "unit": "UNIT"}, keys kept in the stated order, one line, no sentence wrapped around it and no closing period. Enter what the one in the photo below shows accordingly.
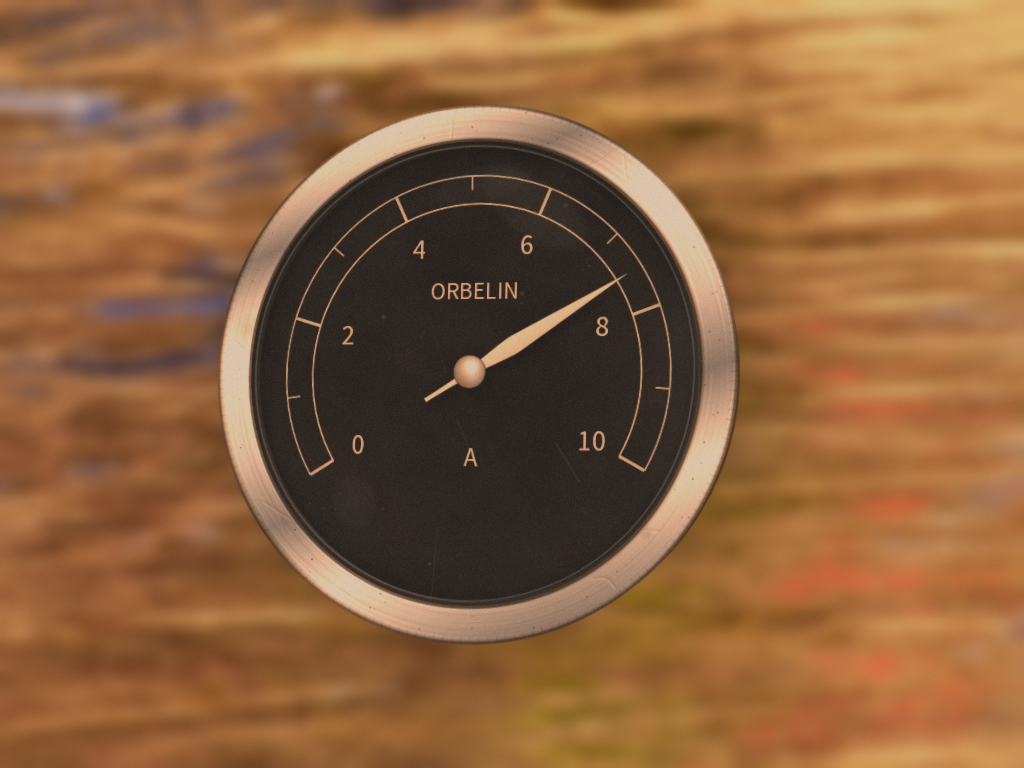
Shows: {"value": 7.5, "unit": "A"}
